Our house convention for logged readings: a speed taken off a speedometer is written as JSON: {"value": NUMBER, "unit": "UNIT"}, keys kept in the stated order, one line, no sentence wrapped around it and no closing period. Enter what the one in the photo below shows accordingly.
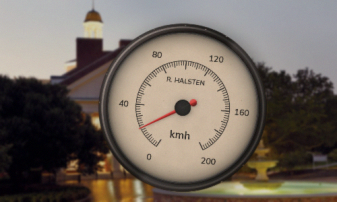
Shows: {"value": 20, "unit": "km/h"}
